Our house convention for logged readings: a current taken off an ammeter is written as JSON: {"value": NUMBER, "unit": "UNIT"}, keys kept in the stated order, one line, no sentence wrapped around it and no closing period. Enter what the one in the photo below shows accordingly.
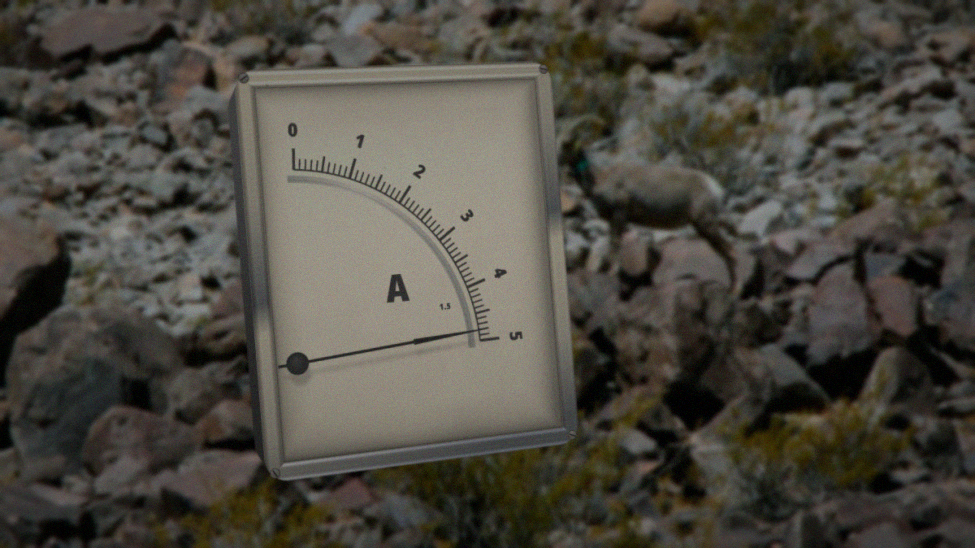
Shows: {"value": 4.8, "unit": "A"}
